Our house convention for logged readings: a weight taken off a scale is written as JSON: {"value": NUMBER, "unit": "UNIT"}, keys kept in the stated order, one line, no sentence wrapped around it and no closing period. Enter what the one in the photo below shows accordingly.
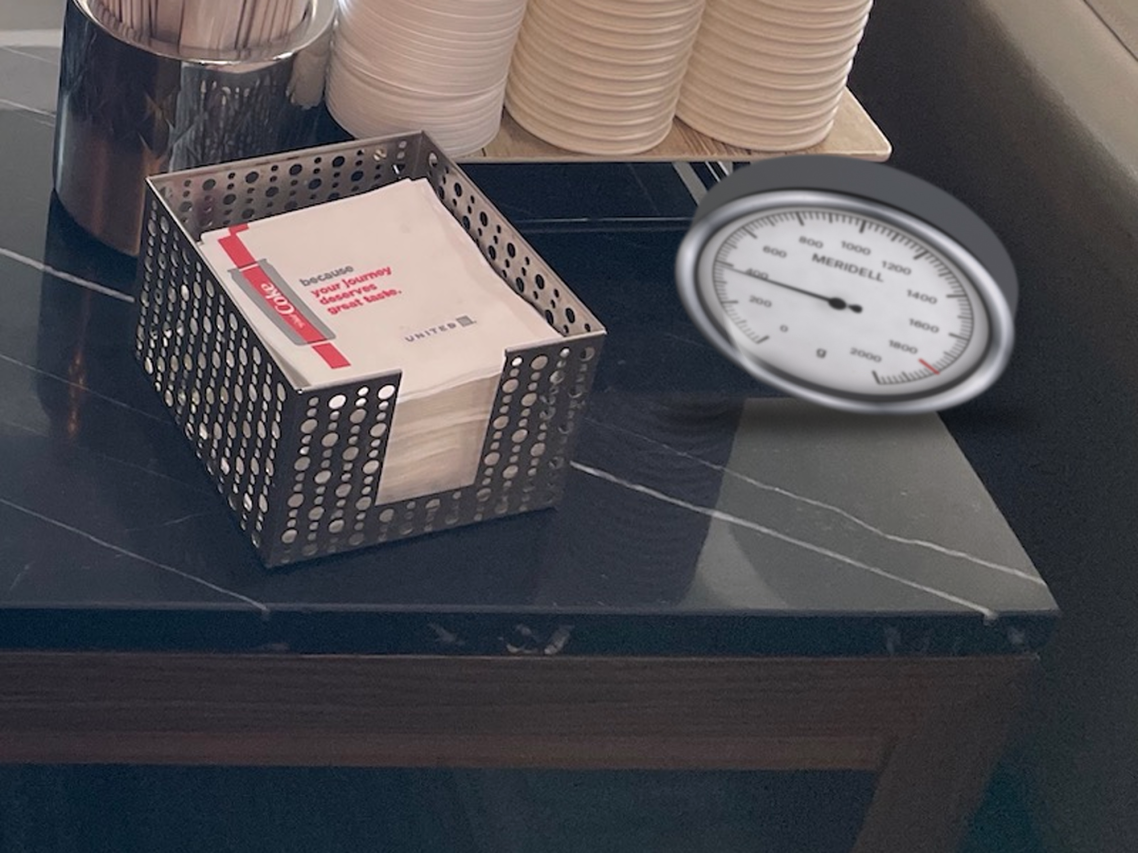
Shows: {"value": 400, "unit": "g"}
